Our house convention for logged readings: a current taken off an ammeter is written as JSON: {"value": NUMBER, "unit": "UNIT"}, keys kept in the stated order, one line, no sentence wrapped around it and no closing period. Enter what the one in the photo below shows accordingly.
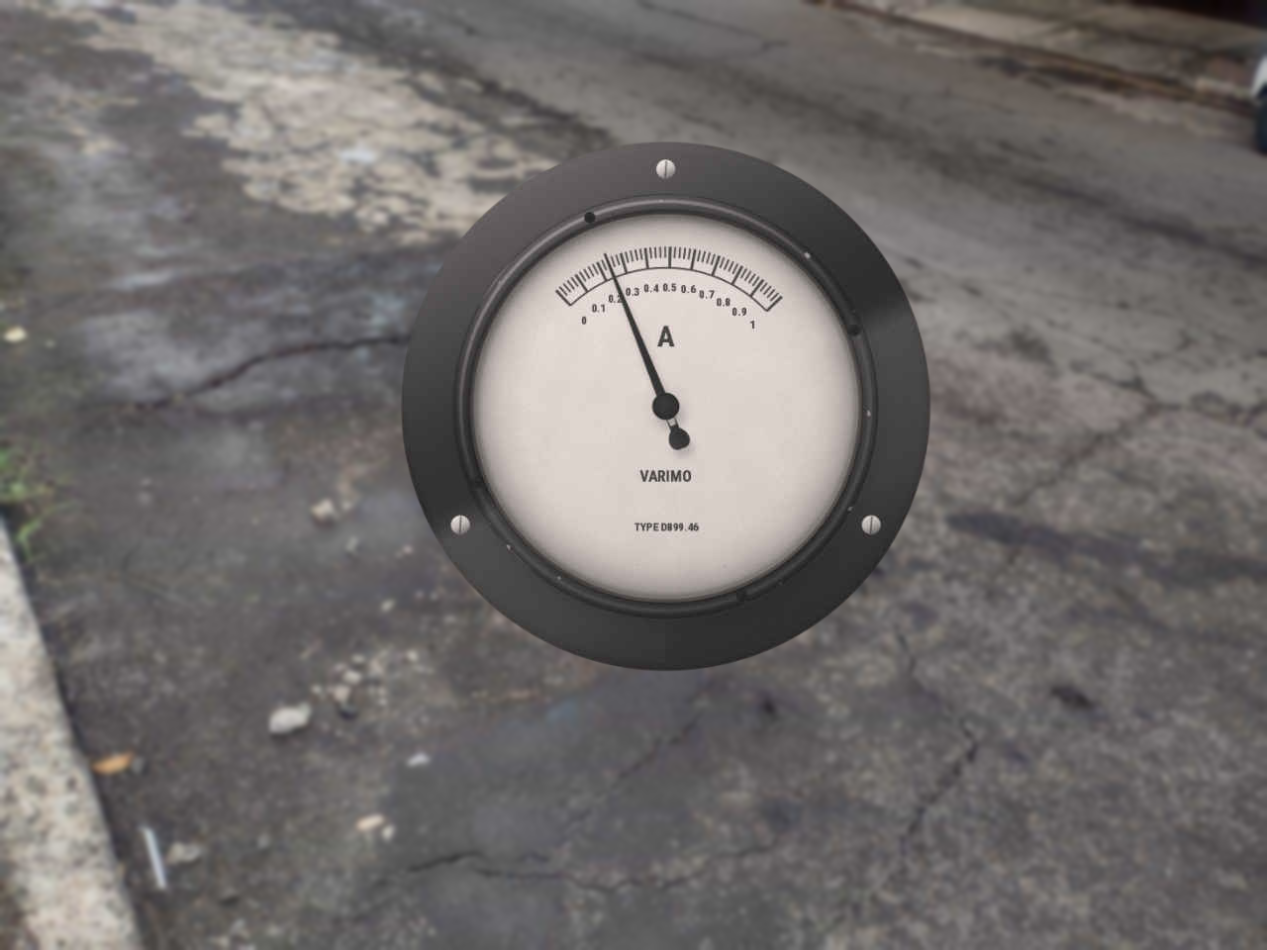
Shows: {"value": 0.24, "unit": "A"}
